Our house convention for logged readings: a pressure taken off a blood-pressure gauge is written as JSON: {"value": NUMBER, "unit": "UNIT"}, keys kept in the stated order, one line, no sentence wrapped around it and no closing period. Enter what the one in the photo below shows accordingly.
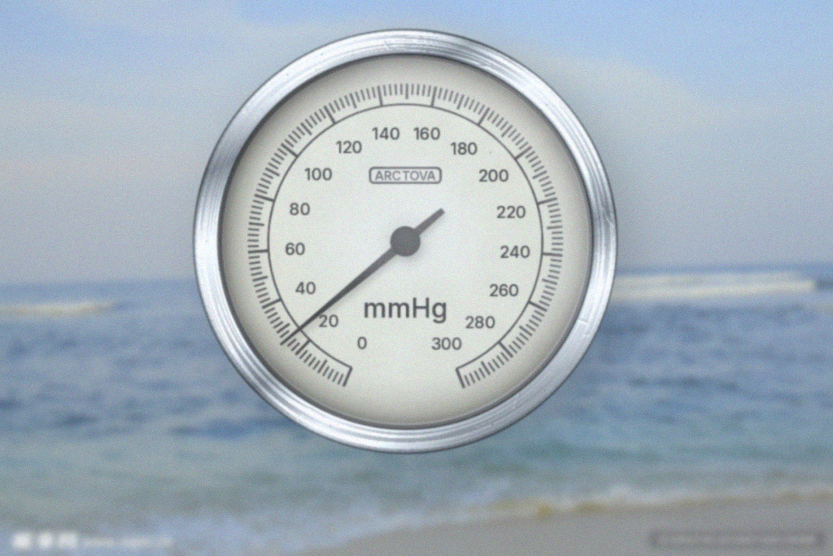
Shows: {"value": 26, "unit": "mmHg"}
